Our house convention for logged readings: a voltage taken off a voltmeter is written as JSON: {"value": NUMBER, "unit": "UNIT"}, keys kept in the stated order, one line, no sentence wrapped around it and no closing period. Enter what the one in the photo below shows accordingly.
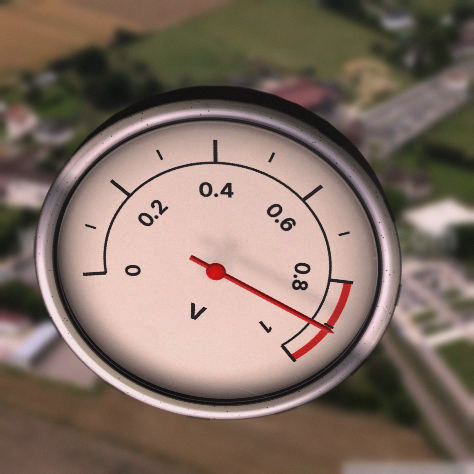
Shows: {"value": 0.9, "unit": "V"}
